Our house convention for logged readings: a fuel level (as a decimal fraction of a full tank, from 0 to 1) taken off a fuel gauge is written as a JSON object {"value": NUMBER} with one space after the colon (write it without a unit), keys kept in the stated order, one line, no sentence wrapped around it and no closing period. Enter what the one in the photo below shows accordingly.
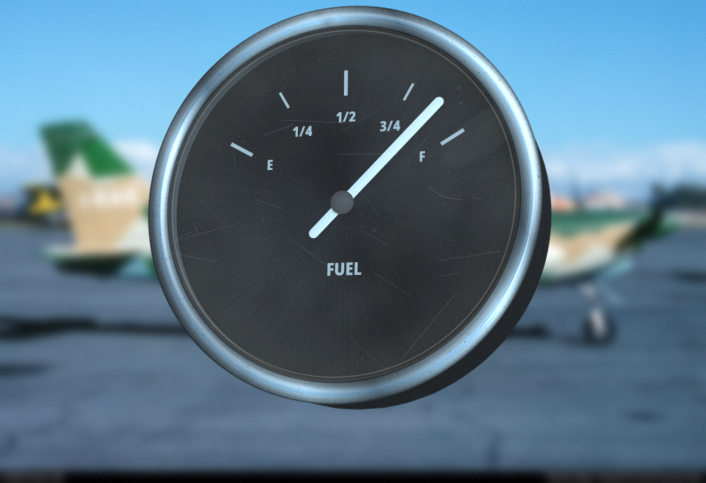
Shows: {"value": 0.875}
